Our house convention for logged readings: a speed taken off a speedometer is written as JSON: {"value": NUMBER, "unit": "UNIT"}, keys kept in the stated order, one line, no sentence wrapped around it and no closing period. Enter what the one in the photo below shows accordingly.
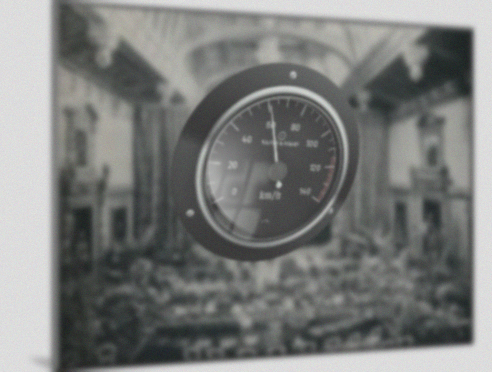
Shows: {"value": 60, "unit": "km/h"}
